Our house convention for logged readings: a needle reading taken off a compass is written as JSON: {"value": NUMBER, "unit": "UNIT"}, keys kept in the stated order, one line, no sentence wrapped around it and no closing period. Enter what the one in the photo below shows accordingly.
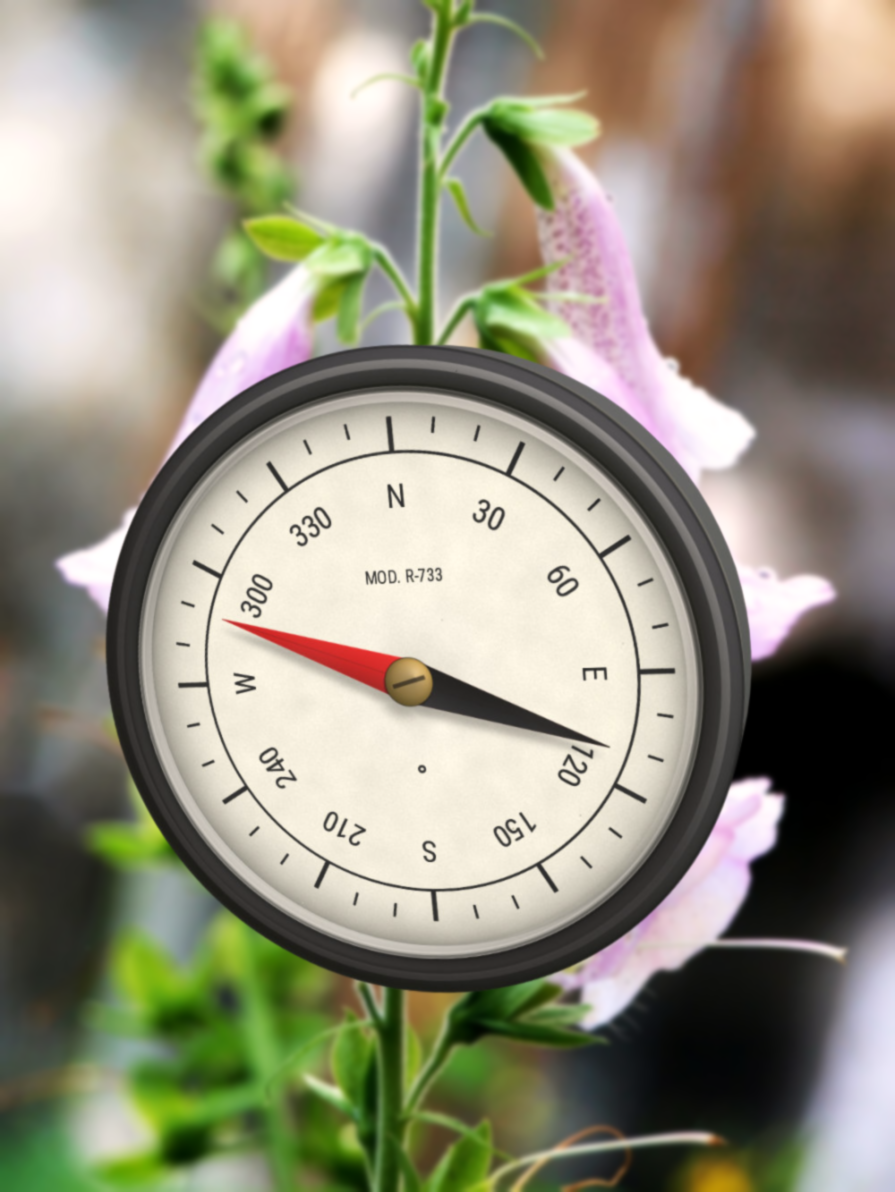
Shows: {"value": 290, "unit": "°"}
